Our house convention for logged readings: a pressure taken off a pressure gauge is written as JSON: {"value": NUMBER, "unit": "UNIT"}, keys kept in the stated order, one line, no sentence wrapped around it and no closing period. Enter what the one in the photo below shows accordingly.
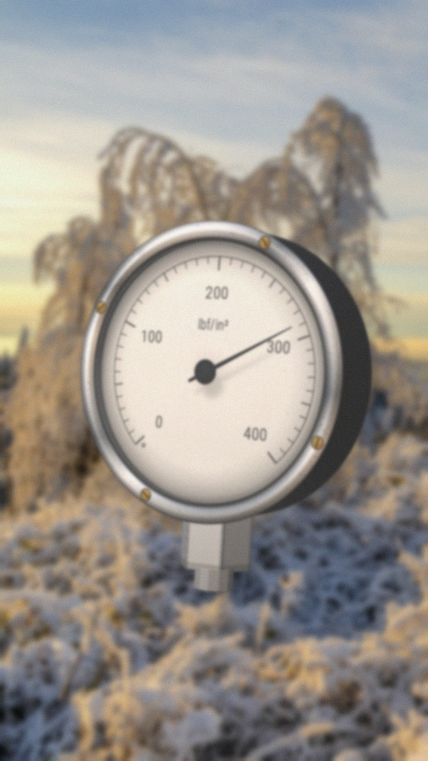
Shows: {"value": 290, "unit": "psi"}
